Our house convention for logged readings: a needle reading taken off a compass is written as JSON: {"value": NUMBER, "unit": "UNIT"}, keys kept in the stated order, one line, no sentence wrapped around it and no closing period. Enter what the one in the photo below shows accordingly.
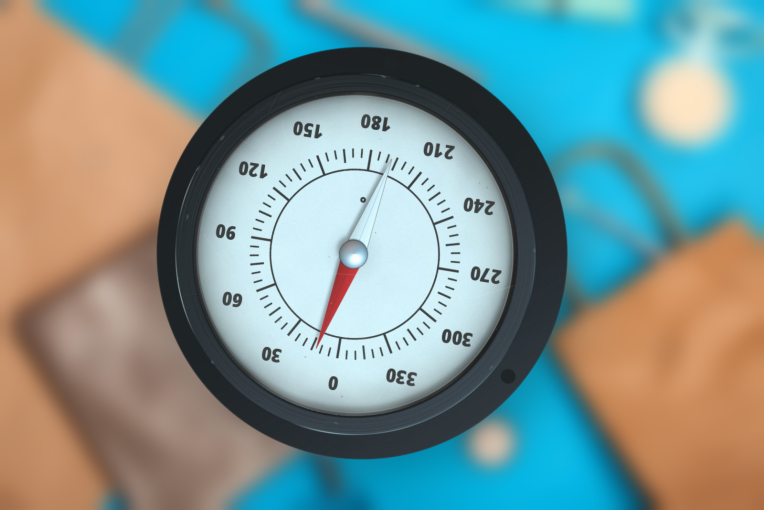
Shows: {"value": 12.5, "unit": "°"}
